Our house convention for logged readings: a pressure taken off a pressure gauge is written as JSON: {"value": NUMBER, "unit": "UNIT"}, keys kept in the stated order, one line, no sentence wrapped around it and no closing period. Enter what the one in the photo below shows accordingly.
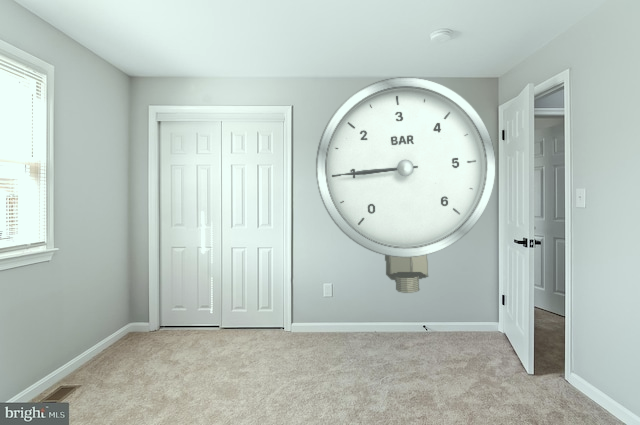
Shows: {"value": 1, "unit": "bar"}
